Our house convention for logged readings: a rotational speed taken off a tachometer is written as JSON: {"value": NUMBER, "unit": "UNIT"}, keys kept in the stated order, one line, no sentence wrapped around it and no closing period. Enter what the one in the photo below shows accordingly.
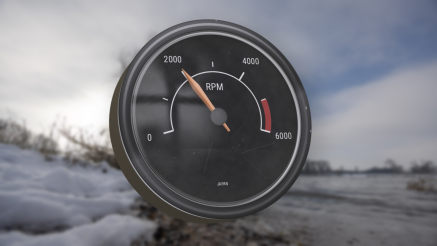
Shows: {"value": 2000, "unit": "rpm"}
